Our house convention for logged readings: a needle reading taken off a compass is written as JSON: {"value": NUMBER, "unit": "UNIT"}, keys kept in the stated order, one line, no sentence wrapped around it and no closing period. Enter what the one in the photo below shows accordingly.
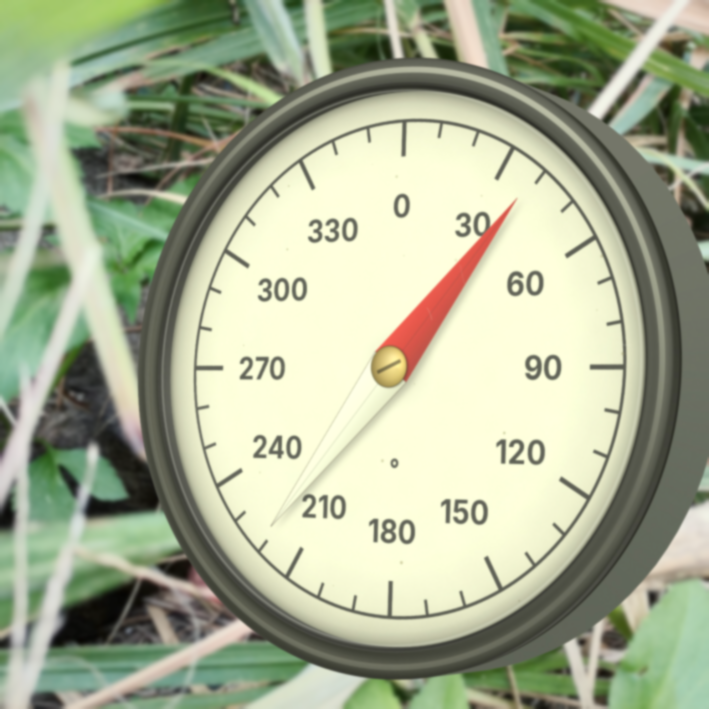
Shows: {"value": 40, "unit": "°"}
